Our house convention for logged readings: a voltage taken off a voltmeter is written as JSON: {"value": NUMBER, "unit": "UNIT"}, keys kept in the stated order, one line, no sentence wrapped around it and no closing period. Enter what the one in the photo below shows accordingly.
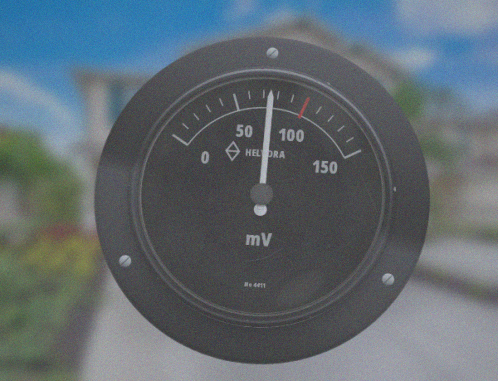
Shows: {"value": 75, "unit": "mV"}
